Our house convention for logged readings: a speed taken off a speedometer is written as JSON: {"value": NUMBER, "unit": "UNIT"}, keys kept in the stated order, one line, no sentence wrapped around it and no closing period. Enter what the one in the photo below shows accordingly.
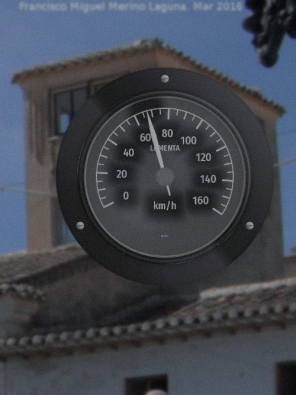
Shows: {"value": 67.5, "unit": "km/h"}
